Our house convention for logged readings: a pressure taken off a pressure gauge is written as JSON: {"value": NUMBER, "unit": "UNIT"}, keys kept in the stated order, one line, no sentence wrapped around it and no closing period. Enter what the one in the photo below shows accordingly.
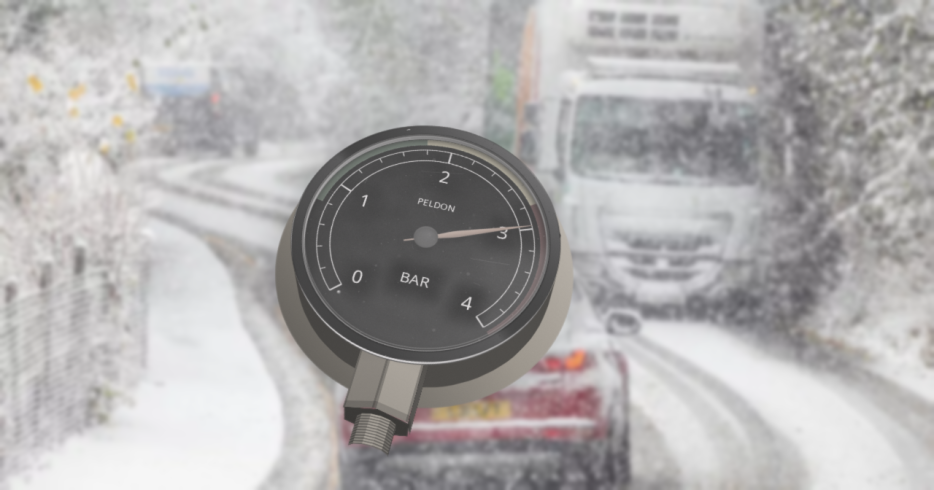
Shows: {"value": 3, "unit": "bar"}
